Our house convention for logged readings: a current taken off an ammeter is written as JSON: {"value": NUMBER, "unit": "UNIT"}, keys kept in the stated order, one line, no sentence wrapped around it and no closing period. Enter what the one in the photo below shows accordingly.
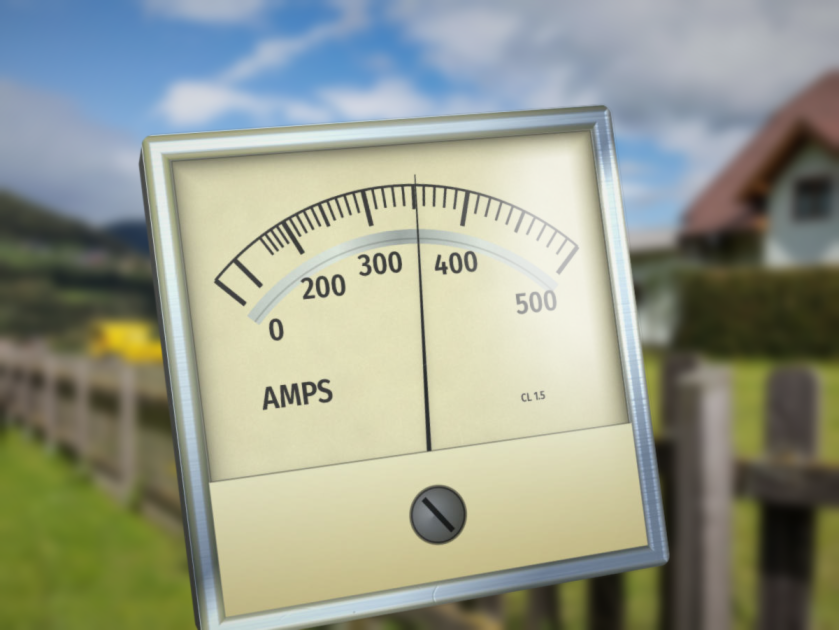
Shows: {"value": 350, "unit": "A"}
